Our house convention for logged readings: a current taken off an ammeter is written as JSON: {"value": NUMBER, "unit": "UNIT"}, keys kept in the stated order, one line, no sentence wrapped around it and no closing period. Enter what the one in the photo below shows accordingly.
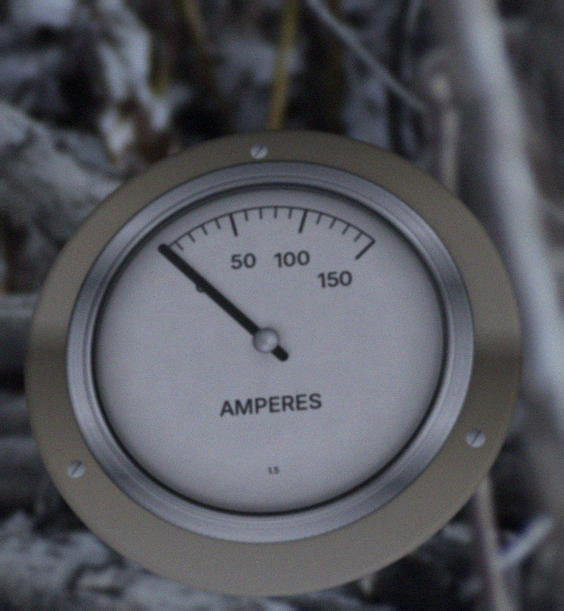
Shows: {"value": 0, "unit": "A"}
